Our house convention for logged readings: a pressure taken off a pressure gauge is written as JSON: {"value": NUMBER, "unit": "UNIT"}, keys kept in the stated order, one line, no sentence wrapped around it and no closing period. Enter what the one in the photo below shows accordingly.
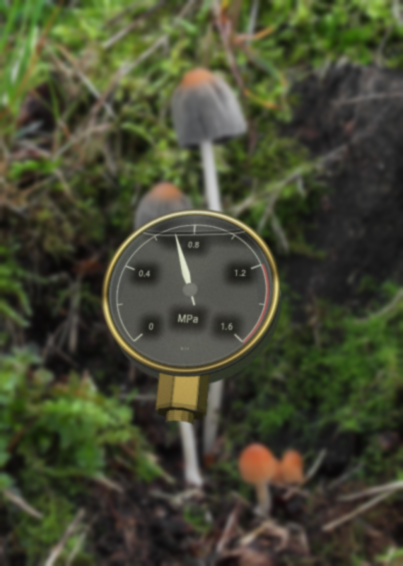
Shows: {"value": 0.7, "unit": "MPa"}
